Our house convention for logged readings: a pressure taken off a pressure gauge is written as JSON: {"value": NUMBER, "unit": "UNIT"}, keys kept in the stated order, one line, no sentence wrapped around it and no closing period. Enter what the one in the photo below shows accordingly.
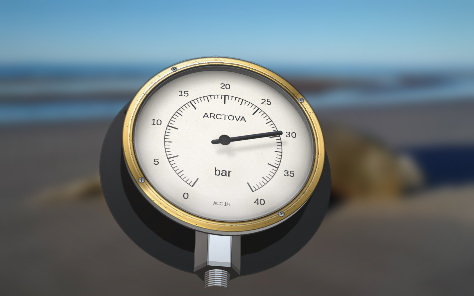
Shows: {"value": 30, "unit": "bar"}
